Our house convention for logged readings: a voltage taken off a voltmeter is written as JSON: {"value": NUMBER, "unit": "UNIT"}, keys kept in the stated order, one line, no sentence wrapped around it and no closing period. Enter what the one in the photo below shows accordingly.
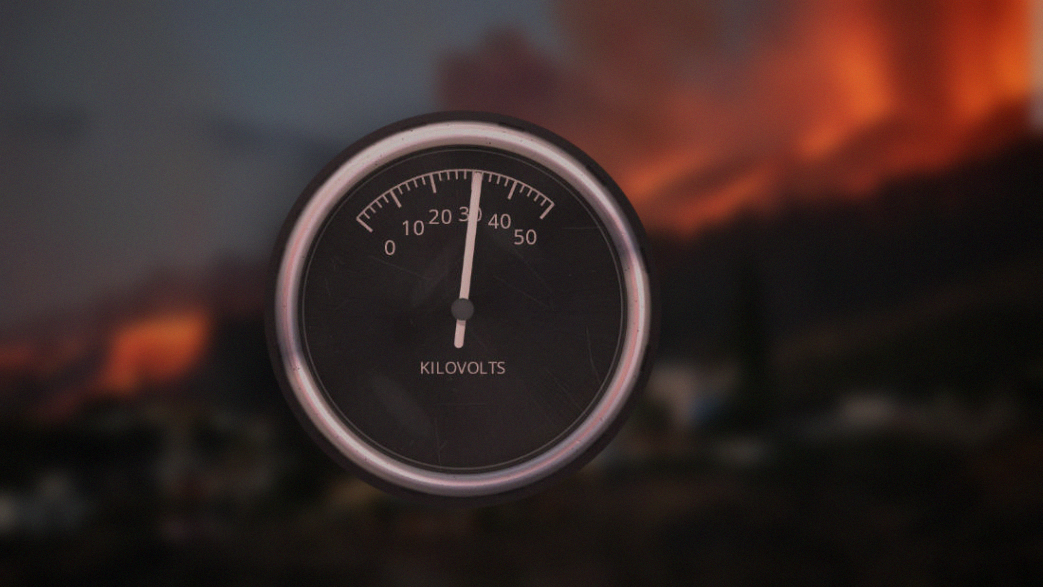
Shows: {"value": 31, "unit": "kV"}
